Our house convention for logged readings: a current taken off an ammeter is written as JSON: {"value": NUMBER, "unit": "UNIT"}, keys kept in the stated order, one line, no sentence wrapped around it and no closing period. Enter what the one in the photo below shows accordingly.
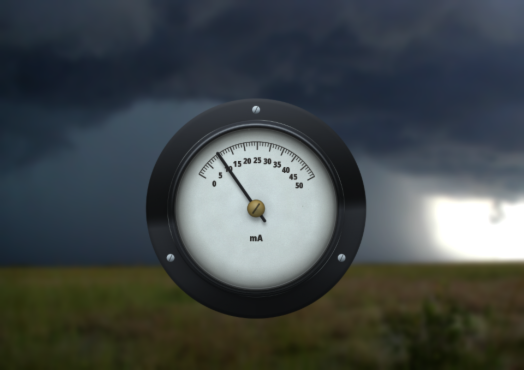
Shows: {"value": 10, "unit": "mA"}
